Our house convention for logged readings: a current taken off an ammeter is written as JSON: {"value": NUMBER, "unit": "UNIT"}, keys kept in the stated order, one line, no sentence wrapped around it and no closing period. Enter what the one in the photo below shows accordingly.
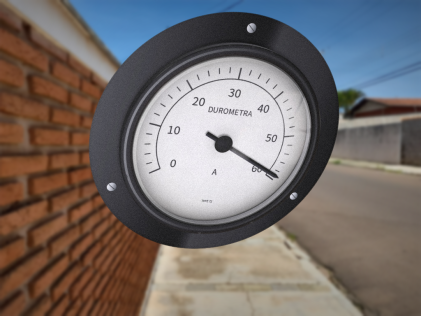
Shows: {"value": 59, "unit": "A"}
